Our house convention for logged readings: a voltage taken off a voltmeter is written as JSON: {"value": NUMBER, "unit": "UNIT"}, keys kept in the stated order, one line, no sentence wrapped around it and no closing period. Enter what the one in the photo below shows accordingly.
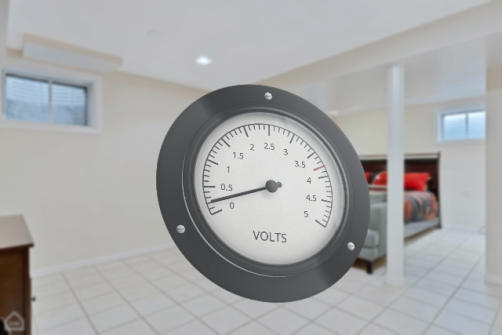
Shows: {"value": 0.2, "unit": "V"}
